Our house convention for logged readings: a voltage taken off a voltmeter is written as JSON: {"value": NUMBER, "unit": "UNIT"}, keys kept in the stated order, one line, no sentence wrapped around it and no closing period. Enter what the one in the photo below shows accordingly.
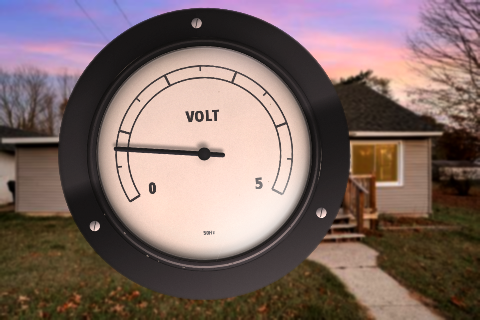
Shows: {"value": 0.75, "unit": "V"}
